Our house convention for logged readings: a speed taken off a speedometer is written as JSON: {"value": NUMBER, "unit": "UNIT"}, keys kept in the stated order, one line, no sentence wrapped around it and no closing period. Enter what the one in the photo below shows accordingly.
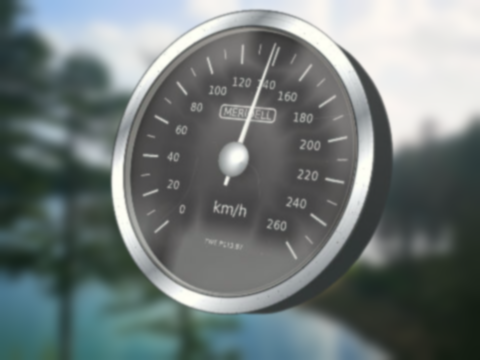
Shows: {"value": 140, "unit": "km/h"}
